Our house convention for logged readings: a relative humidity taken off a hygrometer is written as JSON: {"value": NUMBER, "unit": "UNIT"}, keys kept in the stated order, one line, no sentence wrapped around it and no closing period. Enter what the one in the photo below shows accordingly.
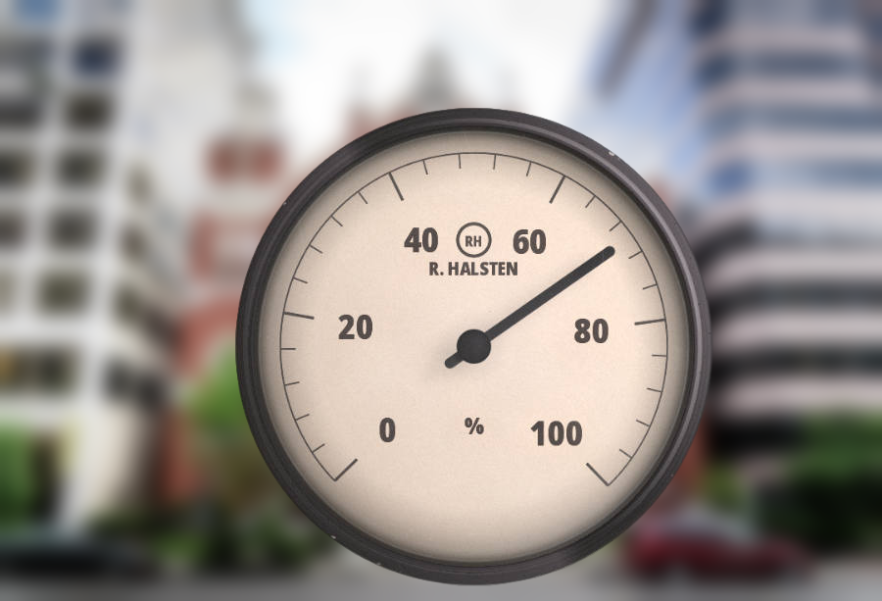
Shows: {"value": 70, "unit": "%"}
